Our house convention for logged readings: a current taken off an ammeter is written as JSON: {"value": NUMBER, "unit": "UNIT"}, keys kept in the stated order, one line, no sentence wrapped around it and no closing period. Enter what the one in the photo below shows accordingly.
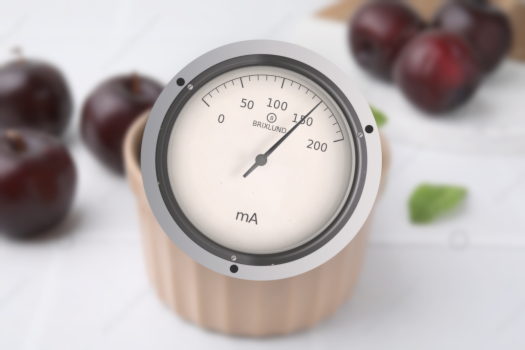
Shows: {"value": 150, "unit": "mA"}
